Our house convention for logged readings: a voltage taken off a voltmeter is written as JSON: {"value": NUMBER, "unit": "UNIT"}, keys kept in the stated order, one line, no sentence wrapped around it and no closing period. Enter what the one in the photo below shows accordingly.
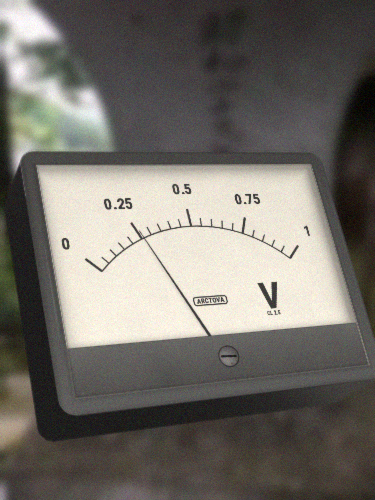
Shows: {"value": 0.25, "unit": "V"}
